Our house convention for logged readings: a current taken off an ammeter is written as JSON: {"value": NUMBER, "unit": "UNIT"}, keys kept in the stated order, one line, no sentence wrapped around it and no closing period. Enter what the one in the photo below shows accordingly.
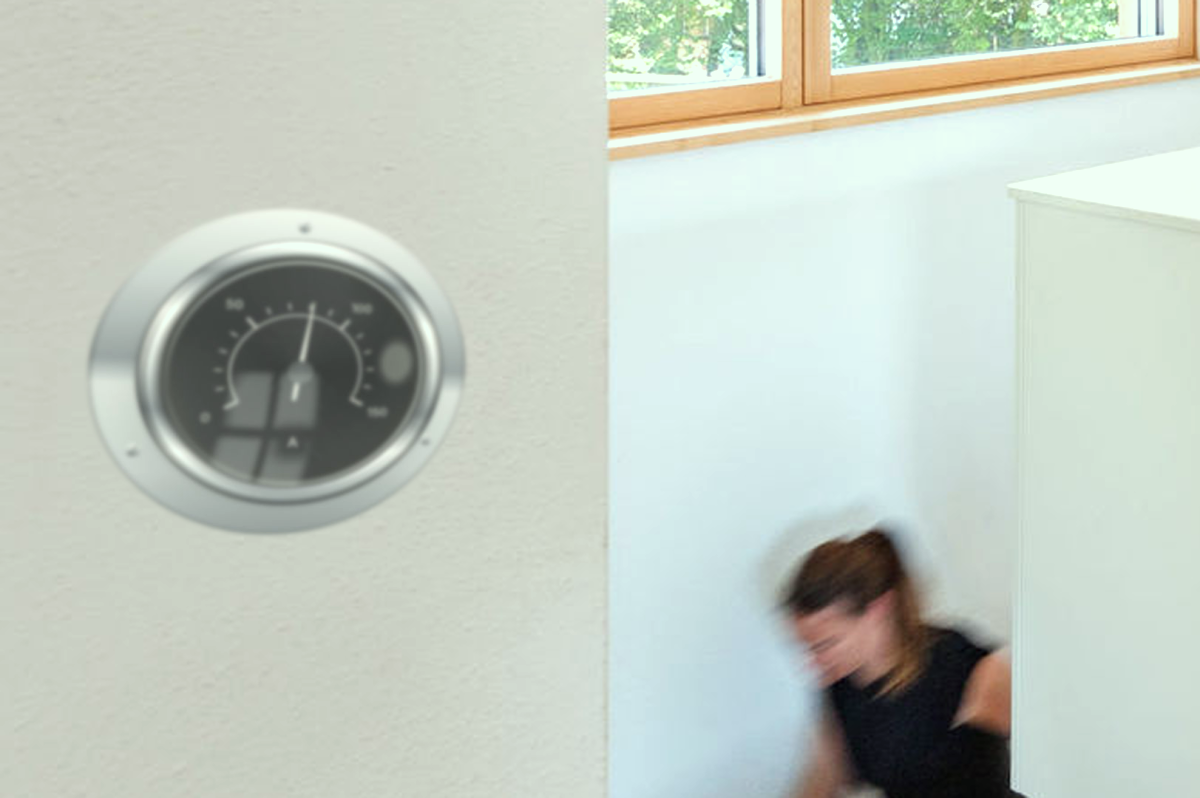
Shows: {"value": 80, "unit": "A"}
